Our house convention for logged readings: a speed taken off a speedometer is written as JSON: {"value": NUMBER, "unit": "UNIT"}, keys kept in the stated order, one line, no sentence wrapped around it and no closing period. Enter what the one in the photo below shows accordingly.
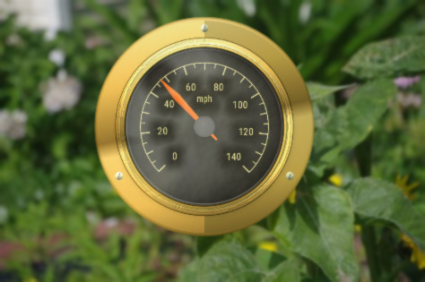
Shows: {"value": 47.5, "unit": "mph"}
